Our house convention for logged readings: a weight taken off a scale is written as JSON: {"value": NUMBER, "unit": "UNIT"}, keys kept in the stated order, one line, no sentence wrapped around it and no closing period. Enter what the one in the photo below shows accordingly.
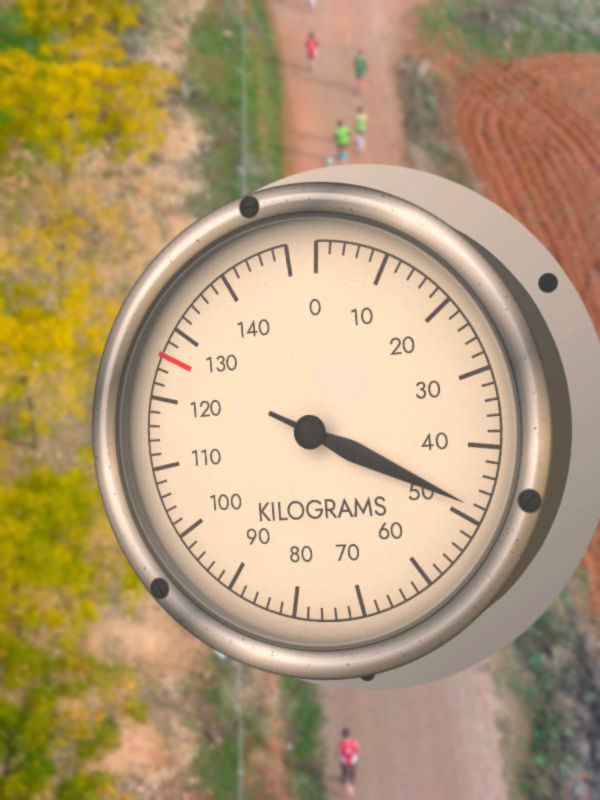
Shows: {"value": 48, "unit": "kg"}
